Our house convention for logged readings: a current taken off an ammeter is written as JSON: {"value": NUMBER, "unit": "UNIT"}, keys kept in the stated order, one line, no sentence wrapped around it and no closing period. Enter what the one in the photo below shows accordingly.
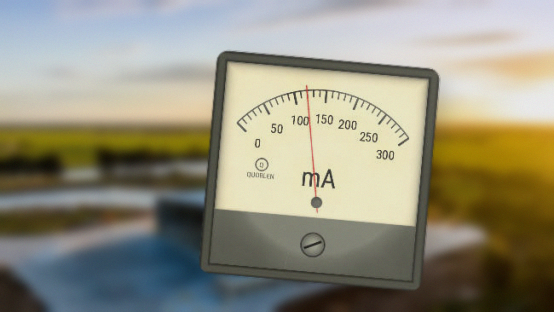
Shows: {"value": 120, "unit": "mA"}
